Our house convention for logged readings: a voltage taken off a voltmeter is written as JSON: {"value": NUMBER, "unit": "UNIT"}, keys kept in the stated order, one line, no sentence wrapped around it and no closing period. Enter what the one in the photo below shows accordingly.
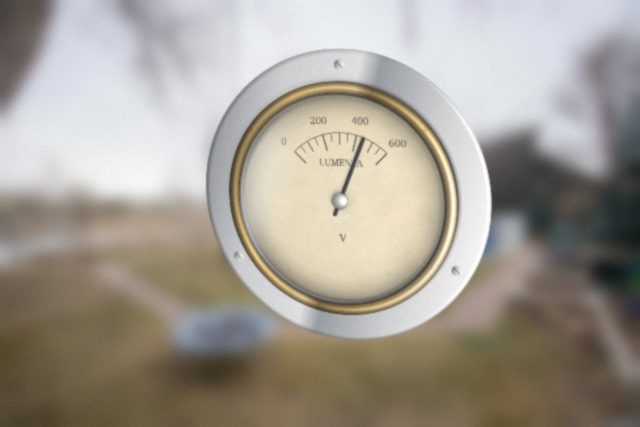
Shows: {"value": 450, "unit": "V"}
